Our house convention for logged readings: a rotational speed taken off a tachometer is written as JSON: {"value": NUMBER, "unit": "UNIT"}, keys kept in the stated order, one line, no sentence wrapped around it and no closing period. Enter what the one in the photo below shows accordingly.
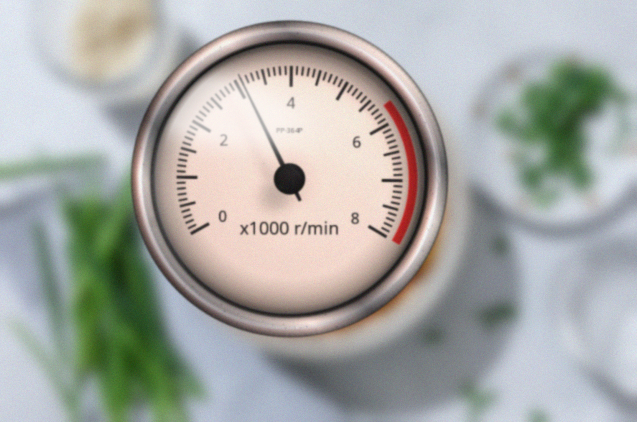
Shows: {"value": 3100, "unit": "rpm"}
